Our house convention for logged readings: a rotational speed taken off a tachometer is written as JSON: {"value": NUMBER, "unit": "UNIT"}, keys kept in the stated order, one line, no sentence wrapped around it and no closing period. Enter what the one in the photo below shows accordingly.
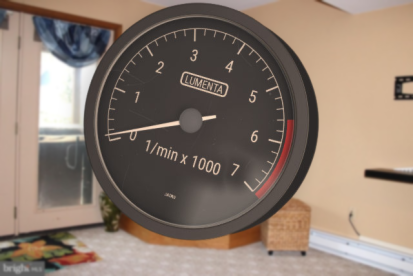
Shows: {"value": 100, "unit": "rpm"}
